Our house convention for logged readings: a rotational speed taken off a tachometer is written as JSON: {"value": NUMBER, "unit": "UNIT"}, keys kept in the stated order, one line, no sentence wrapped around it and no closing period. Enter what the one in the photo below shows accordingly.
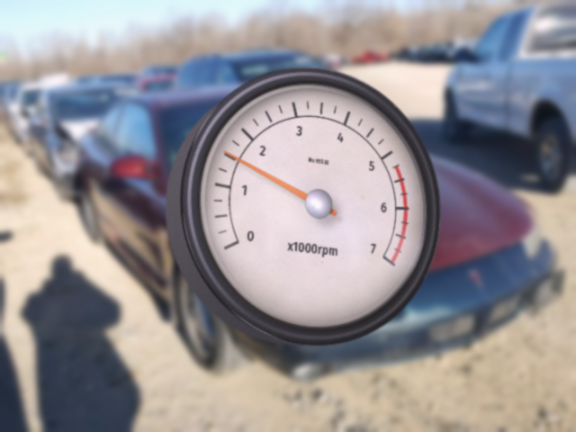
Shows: {"value": 1500, "unit": "rpm"}
